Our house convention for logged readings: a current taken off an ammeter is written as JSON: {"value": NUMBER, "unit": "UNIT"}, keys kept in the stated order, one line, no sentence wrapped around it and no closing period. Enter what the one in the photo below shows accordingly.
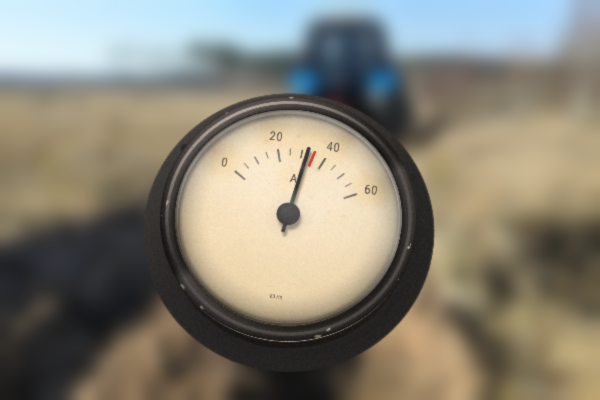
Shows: {"value": 32.5, "unit": "A"}
